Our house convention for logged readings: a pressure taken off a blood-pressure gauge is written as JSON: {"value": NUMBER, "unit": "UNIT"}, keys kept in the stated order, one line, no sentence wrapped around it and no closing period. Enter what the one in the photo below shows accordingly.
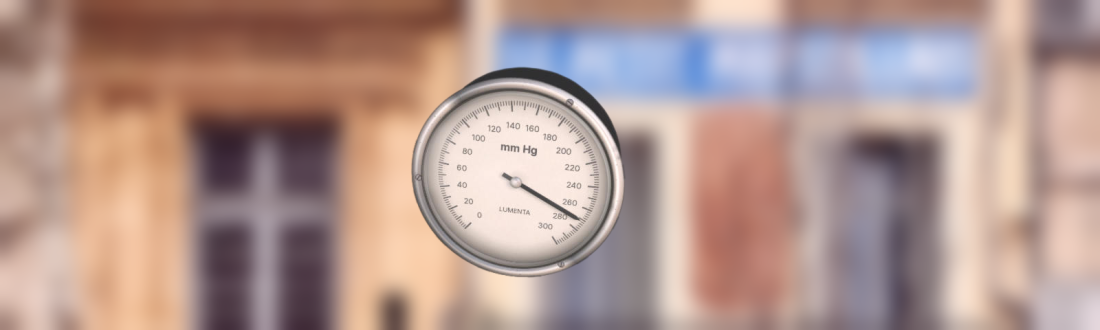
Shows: {"value": 270, "unit": "mmHg"}
